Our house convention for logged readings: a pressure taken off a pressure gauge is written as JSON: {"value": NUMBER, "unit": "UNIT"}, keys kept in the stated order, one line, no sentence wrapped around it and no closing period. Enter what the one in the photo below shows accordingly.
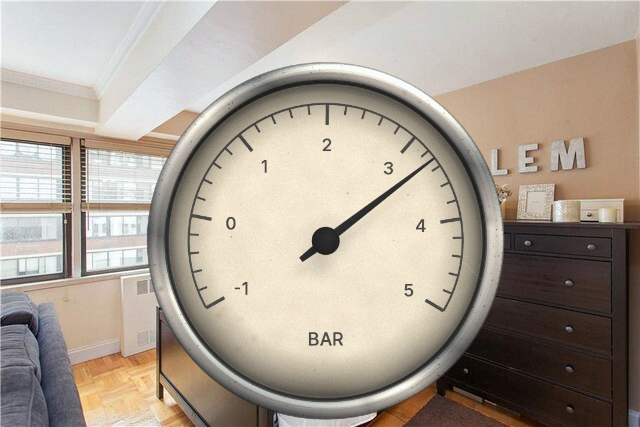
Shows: {"value": 3.3, "unit": "bar"}
